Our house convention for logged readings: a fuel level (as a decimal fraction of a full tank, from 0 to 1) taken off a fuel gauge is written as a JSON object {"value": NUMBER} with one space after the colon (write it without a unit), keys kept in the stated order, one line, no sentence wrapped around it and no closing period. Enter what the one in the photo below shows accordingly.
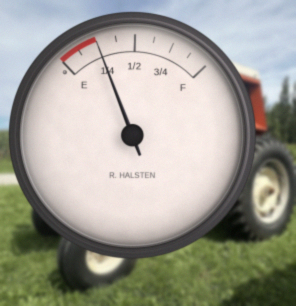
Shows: {"value": 0.25}
